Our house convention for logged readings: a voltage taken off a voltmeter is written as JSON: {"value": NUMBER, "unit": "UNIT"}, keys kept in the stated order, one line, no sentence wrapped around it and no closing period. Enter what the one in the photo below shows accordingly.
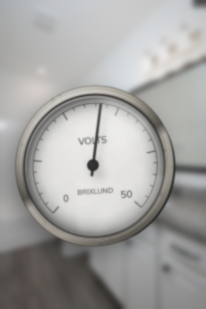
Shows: {"value": 27, "unit": "V"}
